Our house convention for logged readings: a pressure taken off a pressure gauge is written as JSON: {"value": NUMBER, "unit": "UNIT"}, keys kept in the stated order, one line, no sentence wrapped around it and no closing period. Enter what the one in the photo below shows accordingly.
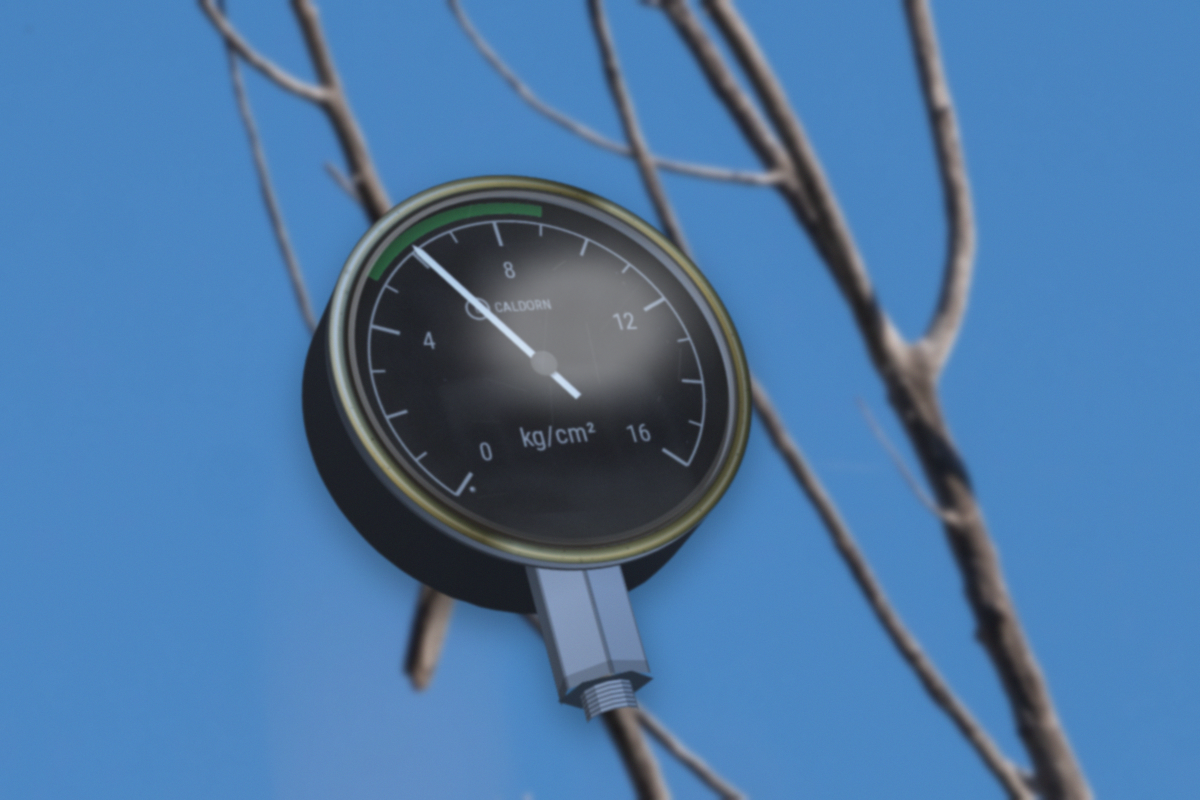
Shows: {"value": 6, "unit": "kg/cm²"}
